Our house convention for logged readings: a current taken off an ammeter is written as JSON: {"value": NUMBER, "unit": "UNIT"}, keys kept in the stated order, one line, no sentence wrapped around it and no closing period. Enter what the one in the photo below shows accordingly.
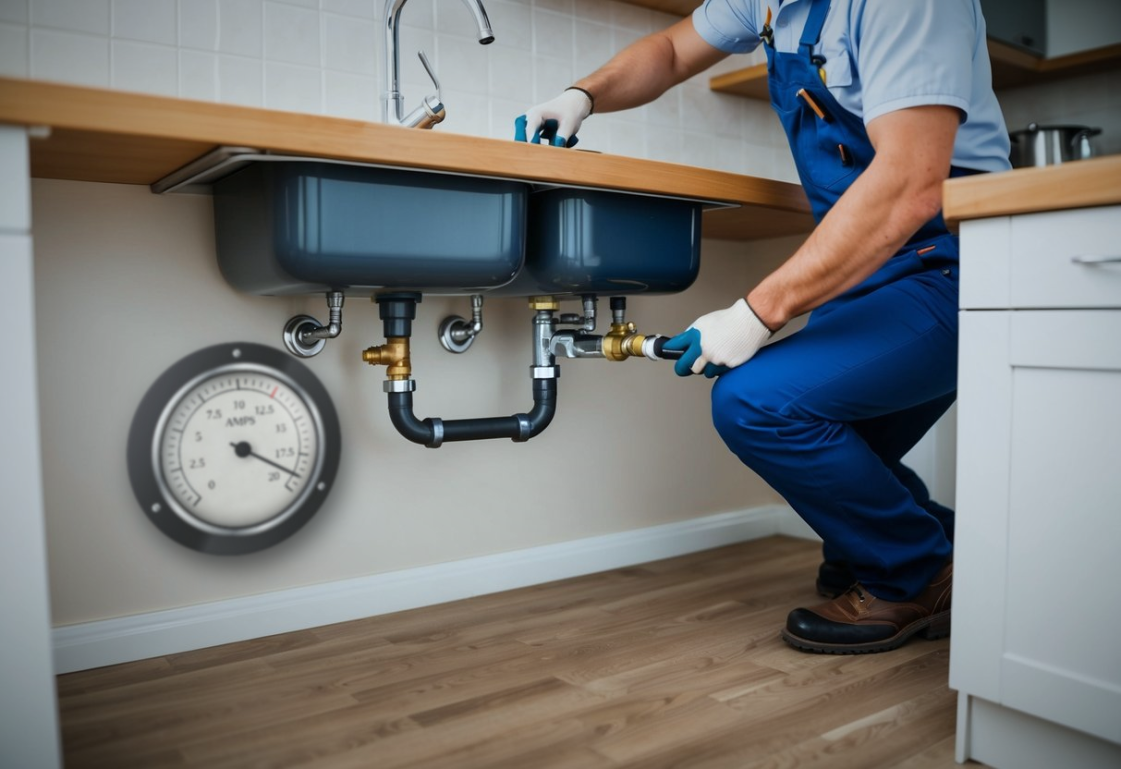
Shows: {"value": 19, "unit": "A"}
